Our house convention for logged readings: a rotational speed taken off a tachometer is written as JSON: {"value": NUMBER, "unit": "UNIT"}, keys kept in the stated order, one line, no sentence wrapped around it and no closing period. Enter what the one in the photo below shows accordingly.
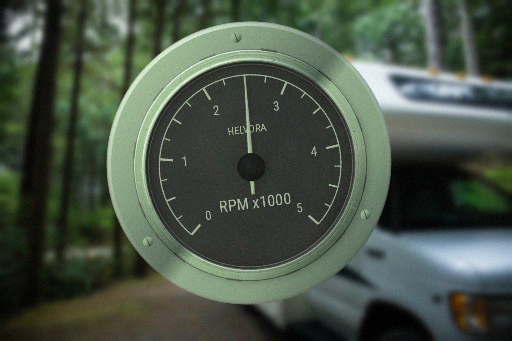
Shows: {"value": 2500, "unit": "rpm"}
